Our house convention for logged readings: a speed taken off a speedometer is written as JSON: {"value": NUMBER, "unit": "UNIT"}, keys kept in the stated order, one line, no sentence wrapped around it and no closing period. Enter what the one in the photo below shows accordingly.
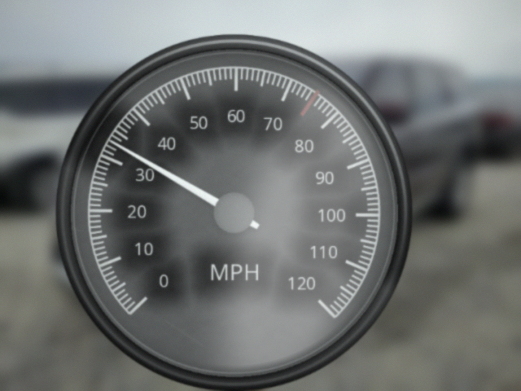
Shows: {"value": 33, "unit": "mph"}
